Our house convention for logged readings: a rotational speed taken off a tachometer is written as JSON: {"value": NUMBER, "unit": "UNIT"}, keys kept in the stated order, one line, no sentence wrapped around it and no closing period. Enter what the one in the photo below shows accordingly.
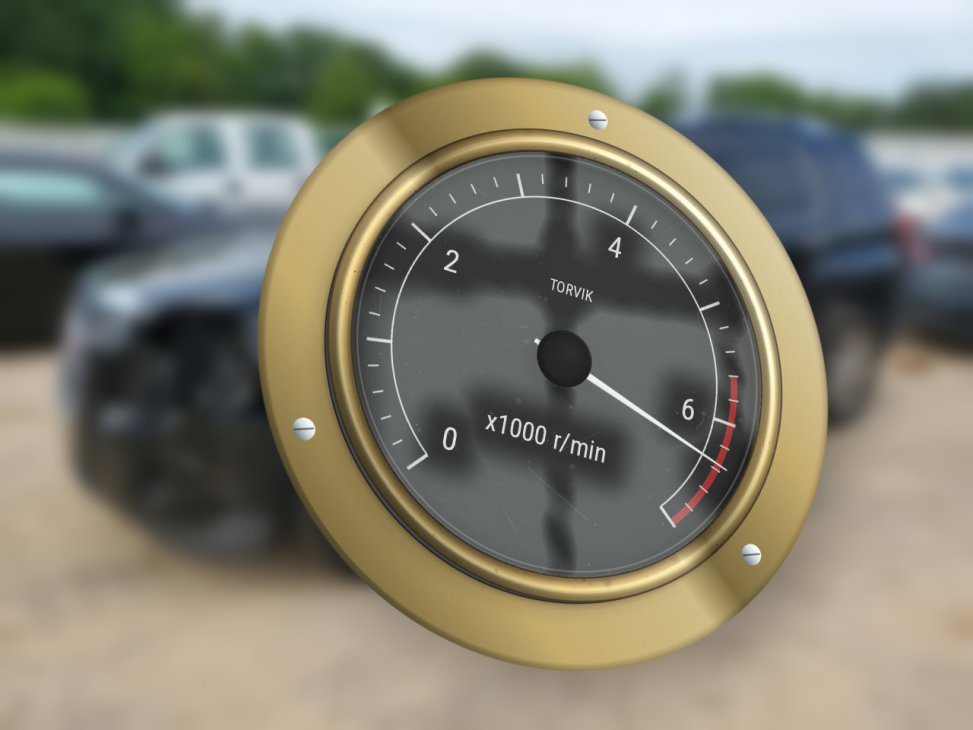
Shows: {"value": 6400, "unit": "rpm"}
